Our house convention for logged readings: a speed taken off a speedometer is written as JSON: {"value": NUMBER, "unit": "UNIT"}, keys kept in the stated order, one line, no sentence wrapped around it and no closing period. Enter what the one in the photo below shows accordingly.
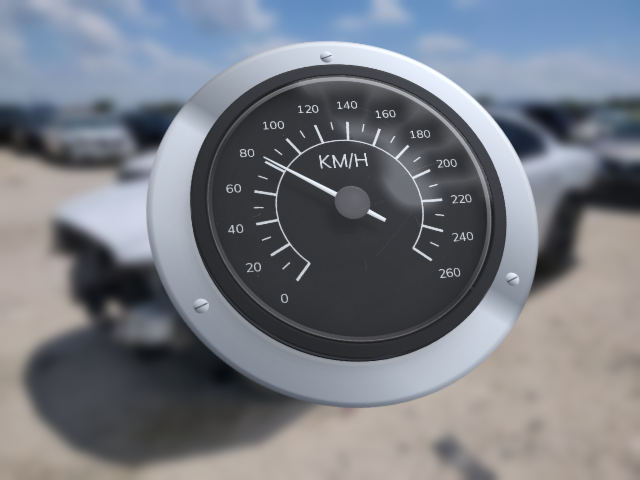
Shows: {"value": 80, "unit": "km/h"}
